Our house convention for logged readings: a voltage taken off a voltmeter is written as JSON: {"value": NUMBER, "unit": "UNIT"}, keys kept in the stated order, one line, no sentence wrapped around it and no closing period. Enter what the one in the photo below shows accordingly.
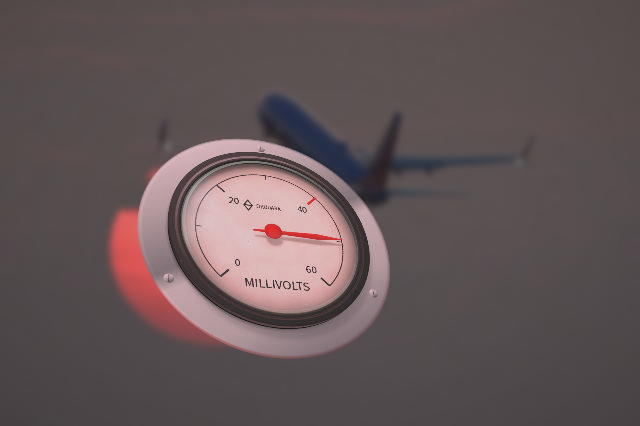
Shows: {"value": 50, "unit": "mV"}
